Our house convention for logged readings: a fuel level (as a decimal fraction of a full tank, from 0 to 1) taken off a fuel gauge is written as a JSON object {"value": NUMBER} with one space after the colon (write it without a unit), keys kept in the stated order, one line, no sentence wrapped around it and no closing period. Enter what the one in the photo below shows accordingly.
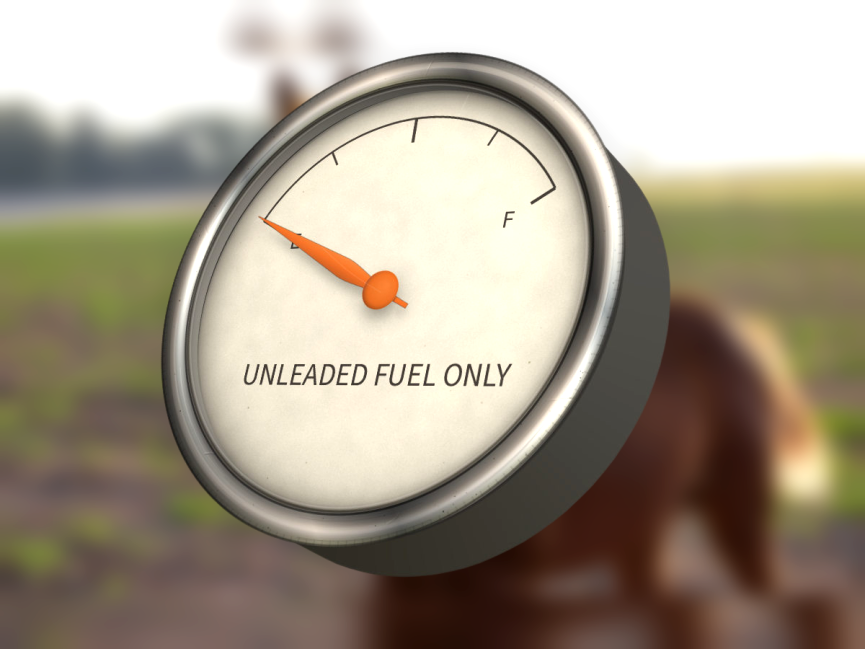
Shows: {"value": 0}
